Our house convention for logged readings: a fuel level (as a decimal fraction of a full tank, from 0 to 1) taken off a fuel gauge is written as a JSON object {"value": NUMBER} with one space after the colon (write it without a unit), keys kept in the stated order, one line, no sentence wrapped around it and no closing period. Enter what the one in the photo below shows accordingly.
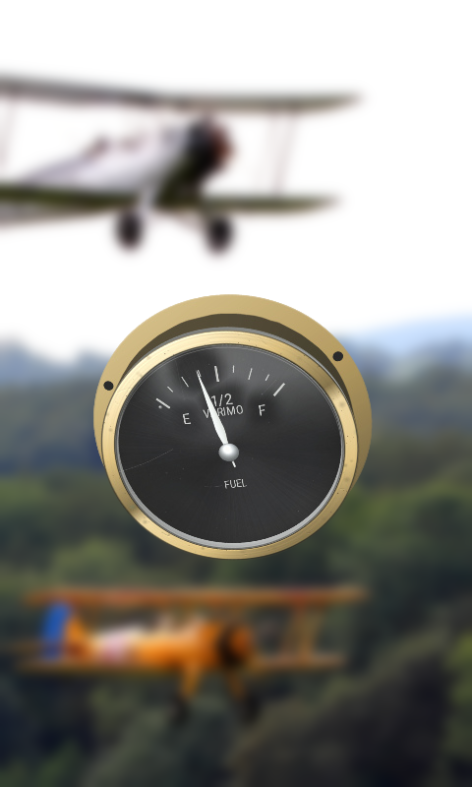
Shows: {"value": 0.375}
